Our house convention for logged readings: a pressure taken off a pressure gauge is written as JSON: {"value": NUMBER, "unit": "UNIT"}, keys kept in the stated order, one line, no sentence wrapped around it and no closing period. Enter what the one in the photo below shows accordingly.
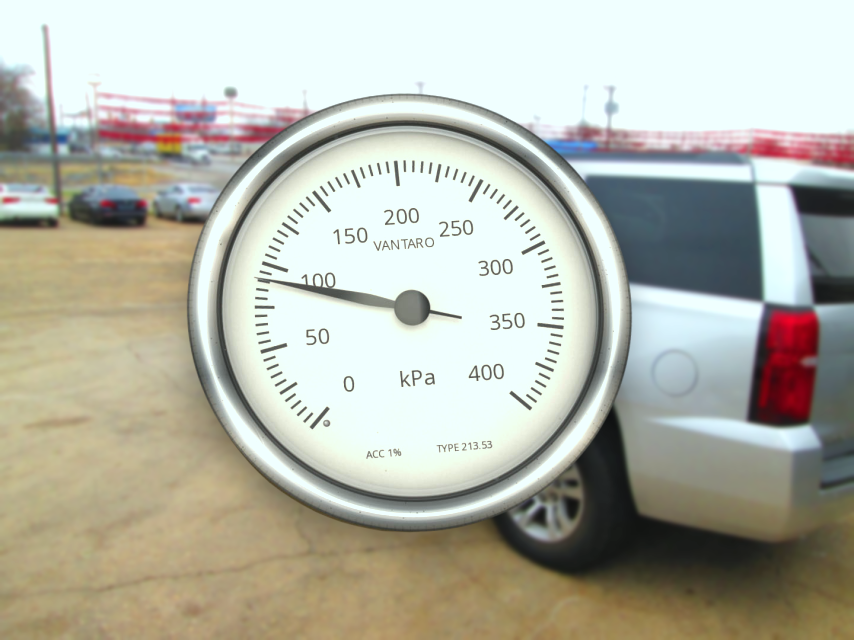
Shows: {"value": 90, "unit": "kPa"}
